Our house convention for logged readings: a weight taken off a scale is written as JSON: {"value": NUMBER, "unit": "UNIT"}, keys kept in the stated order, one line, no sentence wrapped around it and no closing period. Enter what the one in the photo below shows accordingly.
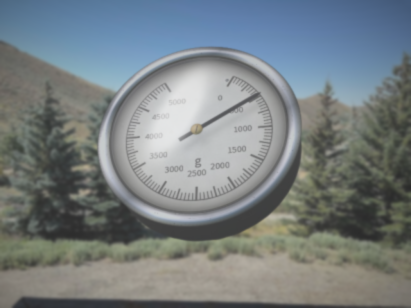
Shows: {"value": 500, "unit": "g"}
